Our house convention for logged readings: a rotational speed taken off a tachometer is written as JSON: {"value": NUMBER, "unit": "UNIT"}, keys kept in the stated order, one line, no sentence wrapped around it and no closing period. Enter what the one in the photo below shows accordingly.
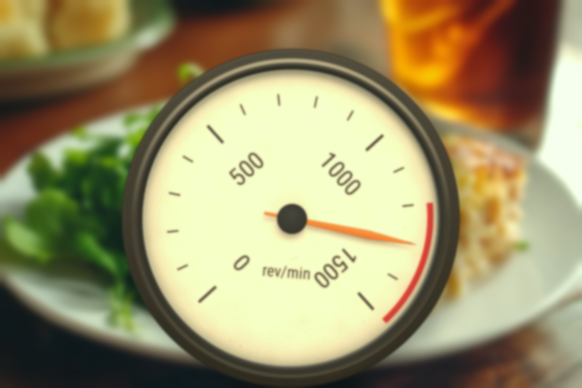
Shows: {"value": 1300, "unit": "rpm"}
